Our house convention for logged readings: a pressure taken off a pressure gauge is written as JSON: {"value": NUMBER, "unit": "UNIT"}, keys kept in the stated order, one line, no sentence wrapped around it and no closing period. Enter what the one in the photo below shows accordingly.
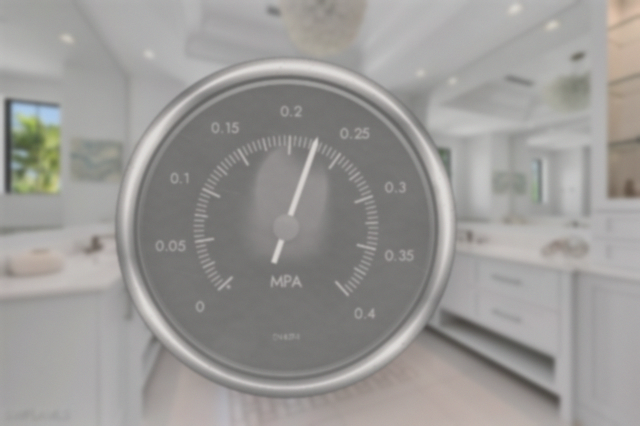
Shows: {"value": 0.225, "unit": "MPa"}
